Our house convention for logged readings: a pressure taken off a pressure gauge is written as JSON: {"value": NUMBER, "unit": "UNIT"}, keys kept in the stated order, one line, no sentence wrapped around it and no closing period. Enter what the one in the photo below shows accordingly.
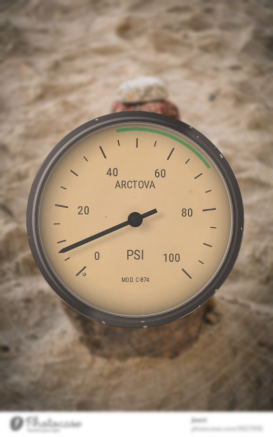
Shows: {"value": 7.5, "unit": "psi"}
